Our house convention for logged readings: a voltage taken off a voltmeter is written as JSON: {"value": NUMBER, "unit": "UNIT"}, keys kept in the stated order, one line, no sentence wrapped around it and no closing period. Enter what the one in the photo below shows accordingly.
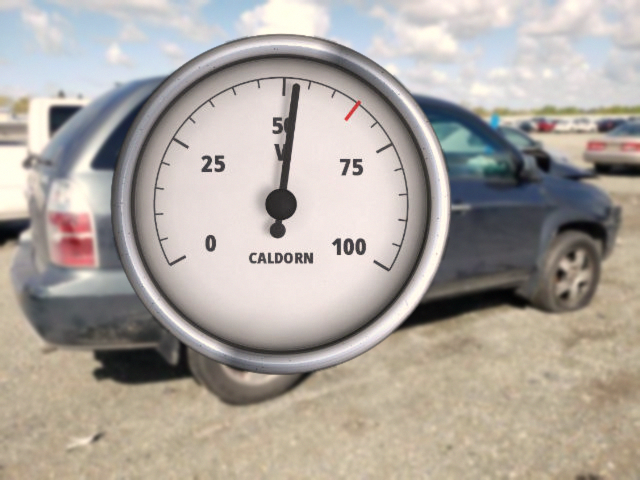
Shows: {"value": 52.5, "unit": "V"}
